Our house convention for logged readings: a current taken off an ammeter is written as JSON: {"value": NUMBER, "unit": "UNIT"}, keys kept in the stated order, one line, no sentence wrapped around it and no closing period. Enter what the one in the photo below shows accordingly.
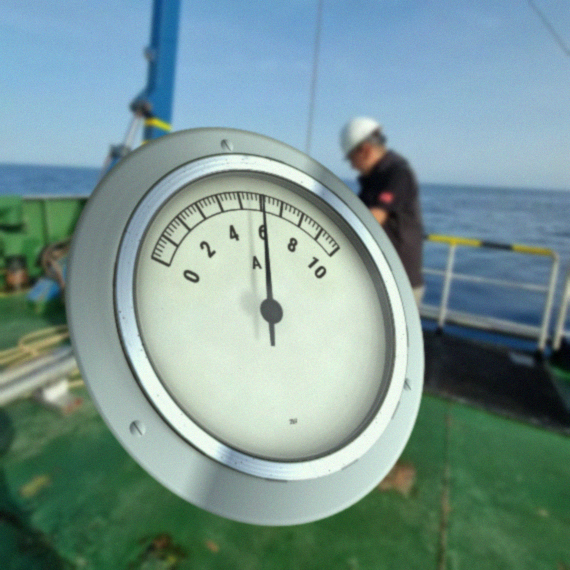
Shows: {"value": 6, "unit": "A"}
